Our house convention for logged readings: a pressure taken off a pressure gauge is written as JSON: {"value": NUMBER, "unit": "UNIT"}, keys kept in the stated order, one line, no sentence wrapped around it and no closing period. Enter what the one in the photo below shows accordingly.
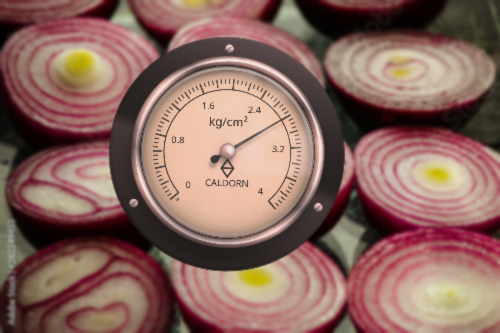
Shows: {"value": 2.8, "unit": "kg/cm²"}
